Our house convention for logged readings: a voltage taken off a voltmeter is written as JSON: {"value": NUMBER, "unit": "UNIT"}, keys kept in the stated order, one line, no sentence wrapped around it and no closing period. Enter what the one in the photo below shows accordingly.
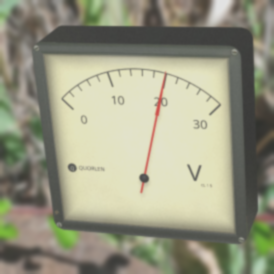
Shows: {"value": 20, "unit": "V"}
